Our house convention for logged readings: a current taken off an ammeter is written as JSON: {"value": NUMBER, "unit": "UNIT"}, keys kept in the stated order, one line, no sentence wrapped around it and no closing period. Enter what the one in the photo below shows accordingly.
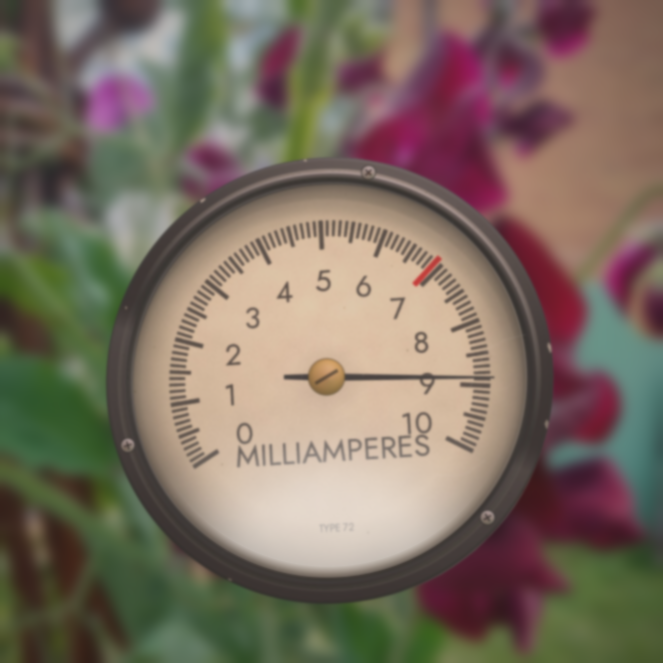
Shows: {"value": 8.9, "unit": "mA"}
